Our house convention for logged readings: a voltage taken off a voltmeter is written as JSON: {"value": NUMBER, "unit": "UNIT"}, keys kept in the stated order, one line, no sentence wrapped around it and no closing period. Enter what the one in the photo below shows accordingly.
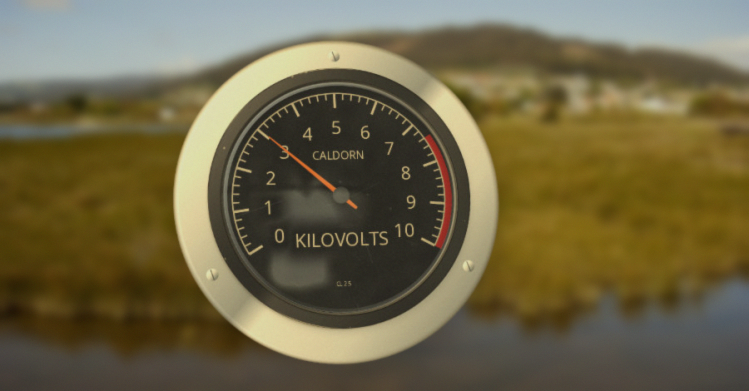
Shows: {"value": 3, "unit": "kV"}
